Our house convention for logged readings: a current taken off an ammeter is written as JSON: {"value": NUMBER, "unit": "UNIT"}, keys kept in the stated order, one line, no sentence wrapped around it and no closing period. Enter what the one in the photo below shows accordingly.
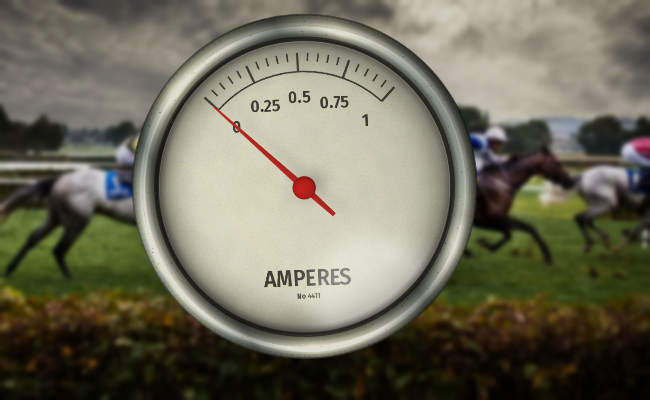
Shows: {"value": 0, "unit": "A"}
